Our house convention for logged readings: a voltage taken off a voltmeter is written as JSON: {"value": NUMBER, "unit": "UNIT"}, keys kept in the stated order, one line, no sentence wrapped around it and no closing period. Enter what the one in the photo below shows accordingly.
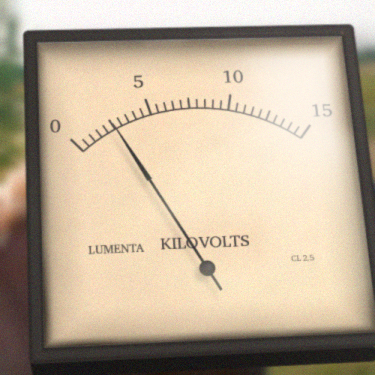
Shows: {"value": 2.5, "unit": "kV"}
